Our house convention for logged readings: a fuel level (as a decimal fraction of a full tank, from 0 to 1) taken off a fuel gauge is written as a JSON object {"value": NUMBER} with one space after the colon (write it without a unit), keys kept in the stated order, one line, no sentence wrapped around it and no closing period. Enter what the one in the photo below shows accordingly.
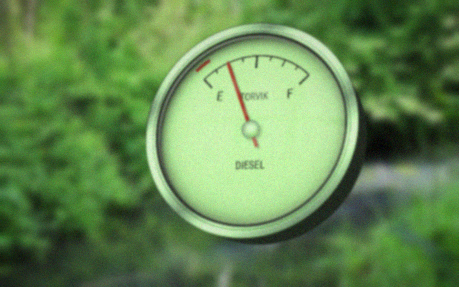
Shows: {"value": 0.25}
